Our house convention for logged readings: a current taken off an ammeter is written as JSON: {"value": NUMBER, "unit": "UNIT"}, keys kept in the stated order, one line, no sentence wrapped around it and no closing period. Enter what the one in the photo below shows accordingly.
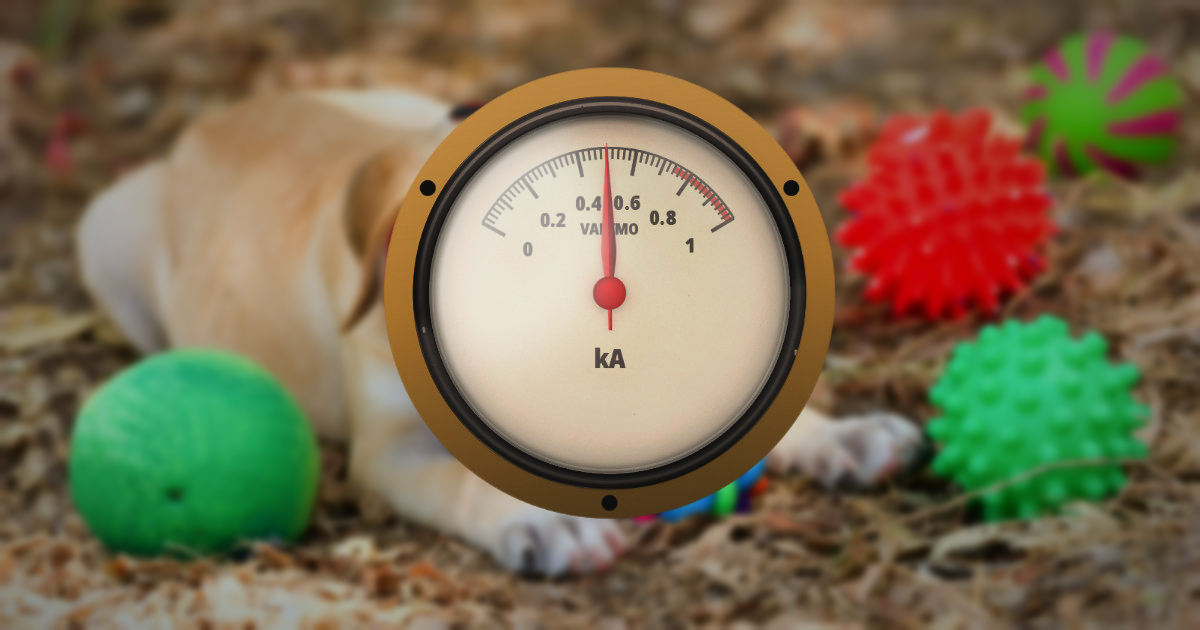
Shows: {"value": 0.5, "unit": "kA"}
